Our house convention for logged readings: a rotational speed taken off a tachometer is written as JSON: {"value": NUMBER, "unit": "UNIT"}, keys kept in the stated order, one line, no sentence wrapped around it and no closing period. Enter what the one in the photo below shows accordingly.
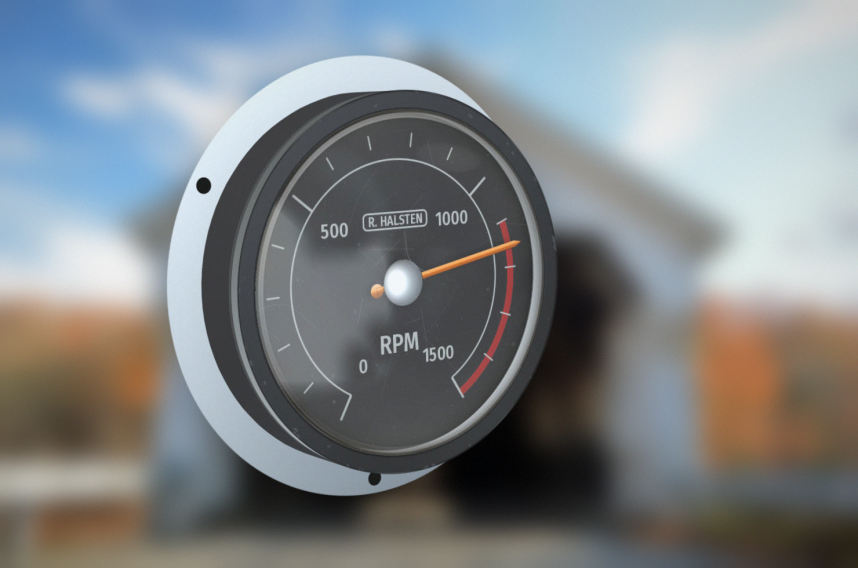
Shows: {"value": 1150, "unit": "rpm"}
